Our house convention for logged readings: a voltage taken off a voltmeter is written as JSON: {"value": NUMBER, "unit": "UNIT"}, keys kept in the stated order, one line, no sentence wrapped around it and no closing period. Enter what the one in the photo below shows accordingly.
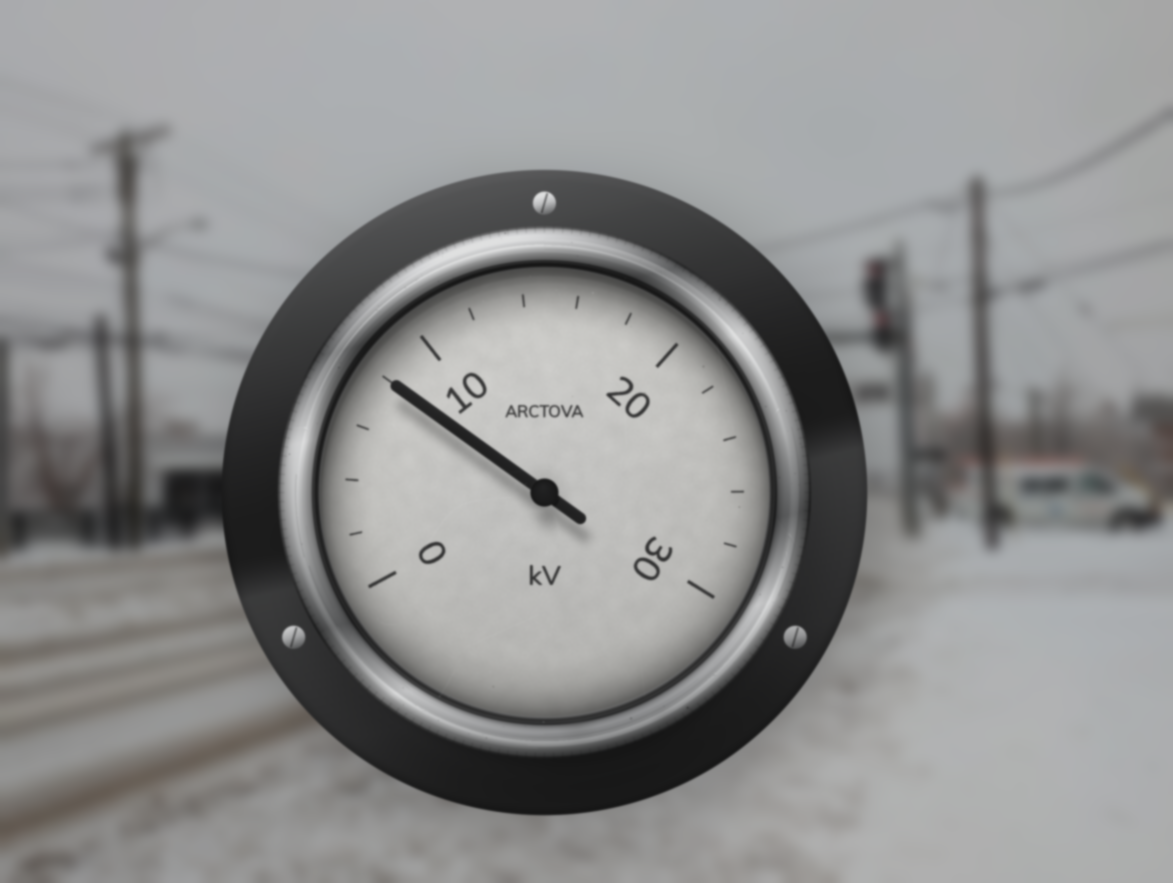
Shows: {"value": 8, "unit": "kV"}
